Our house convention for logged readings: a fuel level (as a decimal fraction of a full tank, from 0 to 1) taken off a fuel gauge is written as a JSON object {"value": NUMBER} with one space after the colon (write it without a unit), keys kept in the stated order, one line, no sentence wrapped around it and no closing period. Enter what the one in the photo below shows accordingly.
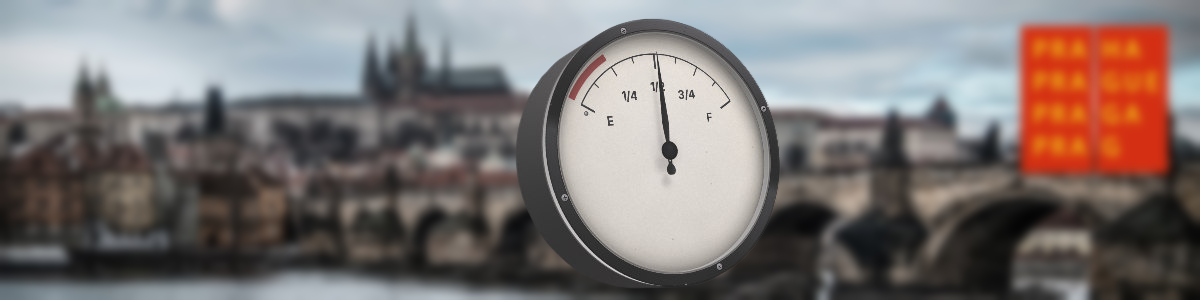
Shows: {"value": 0.5}
